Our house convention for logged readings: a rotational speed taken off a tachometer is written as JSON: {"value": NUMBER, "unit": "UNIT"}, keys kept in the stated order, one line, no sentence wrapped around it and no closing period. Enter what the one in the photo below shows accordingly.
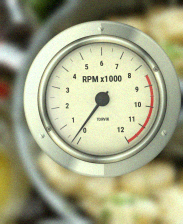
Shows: {"value": 250, "unit": "rpm"}
